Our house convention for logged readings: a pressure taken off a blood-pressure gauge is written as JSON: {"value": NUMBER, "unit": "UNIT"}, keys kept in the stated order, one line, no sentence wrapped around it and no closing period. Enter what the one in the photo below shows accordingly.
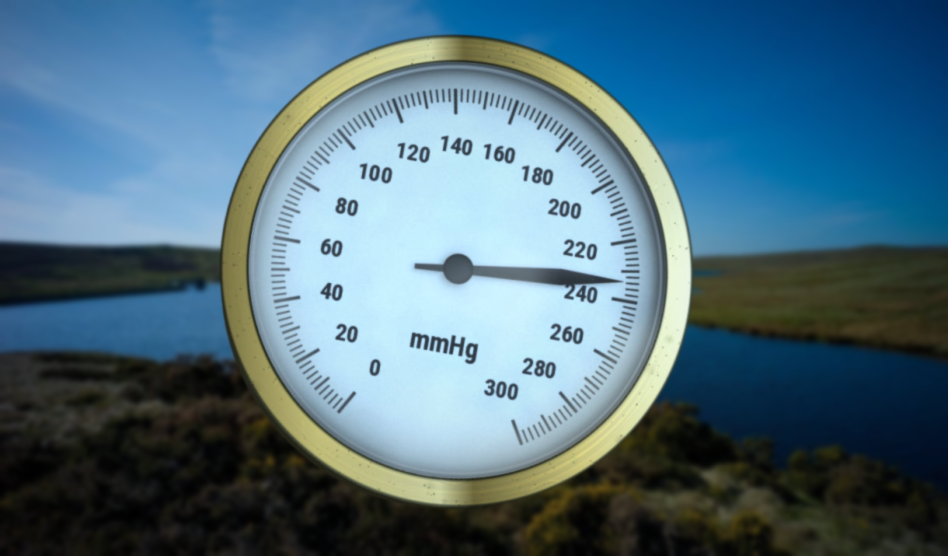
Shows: {"value": 234, "unit": "mmHg"}
